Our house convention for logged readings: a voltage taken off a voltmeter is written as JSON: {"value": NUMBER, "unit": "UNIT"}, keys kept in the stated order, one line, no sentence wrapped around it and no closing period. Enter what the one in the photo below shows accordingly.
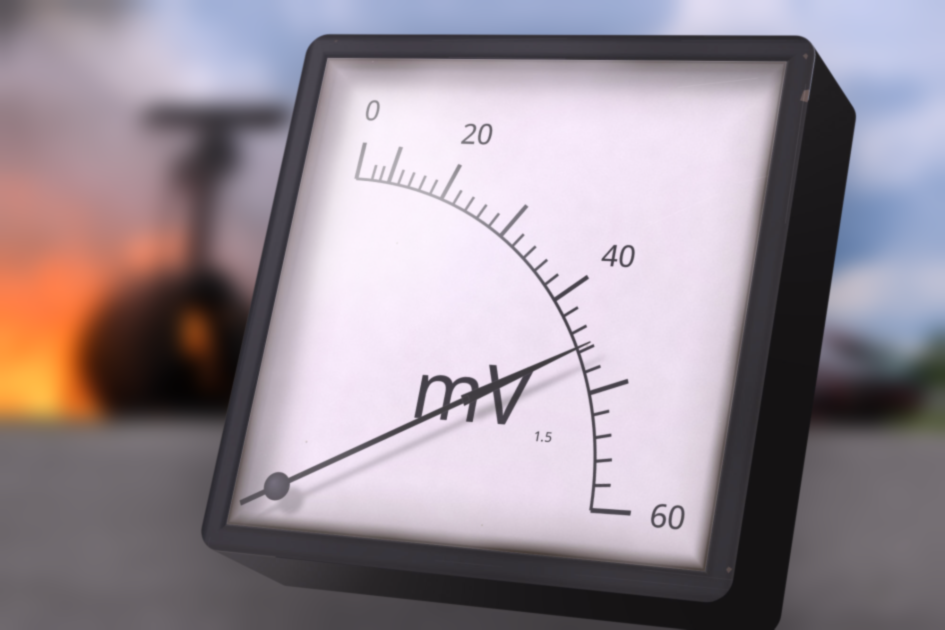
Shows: {"value": 46, "unit": "mV"}
